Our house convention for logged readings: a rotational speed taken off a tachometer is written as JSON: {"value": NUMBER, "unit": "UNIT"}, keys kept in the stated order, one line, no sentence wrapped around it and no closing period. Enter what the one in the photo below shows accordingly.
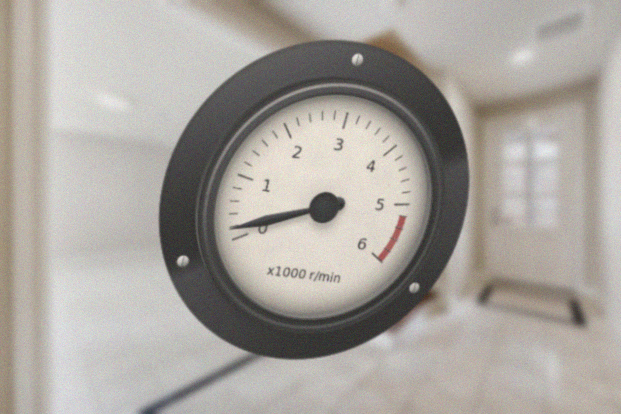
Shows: {"value": 200, "unit": "rpm"}
